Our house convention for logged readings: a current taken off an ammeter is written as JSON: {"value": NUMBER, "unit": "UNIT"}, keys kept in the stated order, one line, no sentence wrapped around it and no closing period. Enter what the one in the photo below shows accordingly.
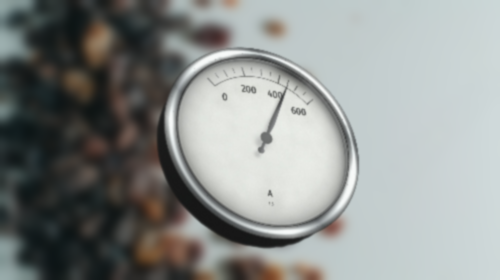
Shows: {"value": 450, "unit": "A"}
